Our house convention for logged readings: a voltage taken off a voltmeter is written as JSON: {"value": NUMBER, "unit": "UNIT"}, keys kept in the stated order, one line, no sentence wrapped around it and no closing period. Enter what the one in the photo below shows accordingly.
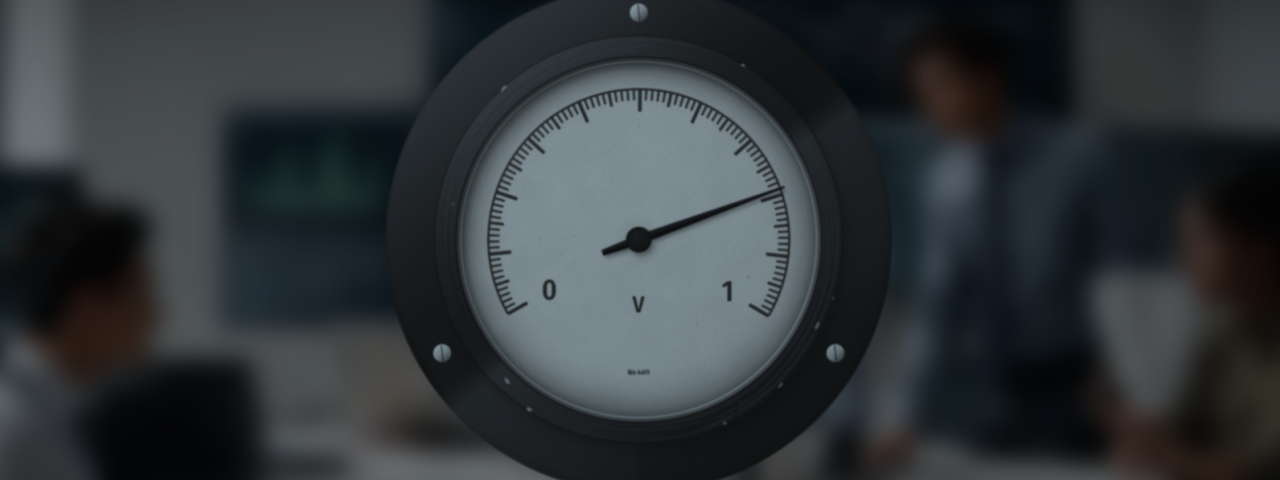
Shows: {"value": 0.79, "unit": "V"}
